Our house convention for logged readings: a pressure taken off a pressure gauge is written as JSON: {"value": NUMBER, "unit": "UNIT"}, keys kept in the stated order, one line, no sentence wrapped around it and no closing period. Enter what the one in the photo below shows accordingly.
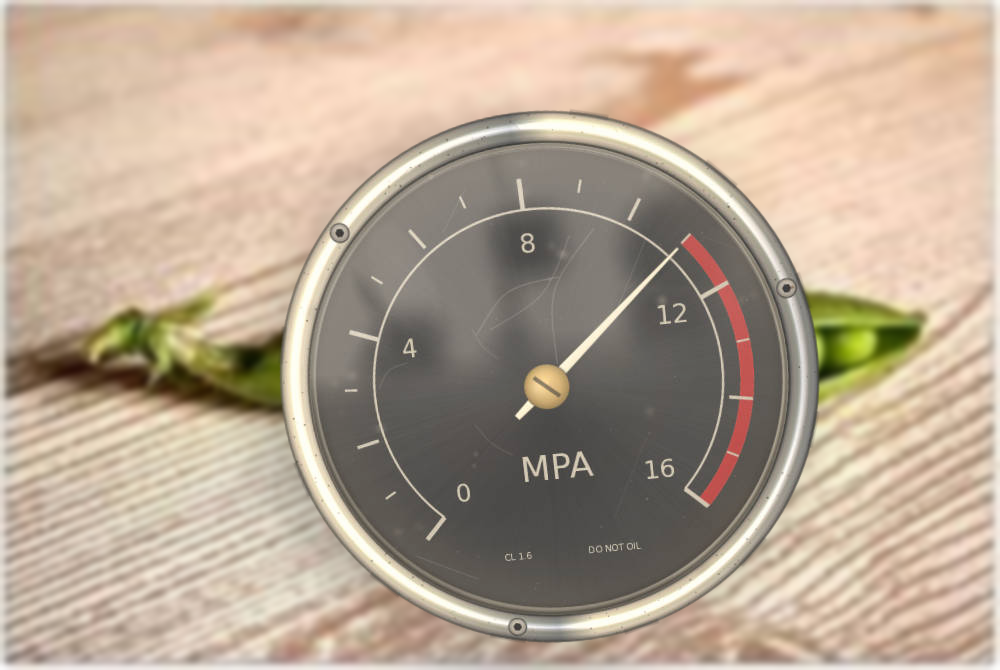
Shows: {"value": 11, "unit": "MPa"}
